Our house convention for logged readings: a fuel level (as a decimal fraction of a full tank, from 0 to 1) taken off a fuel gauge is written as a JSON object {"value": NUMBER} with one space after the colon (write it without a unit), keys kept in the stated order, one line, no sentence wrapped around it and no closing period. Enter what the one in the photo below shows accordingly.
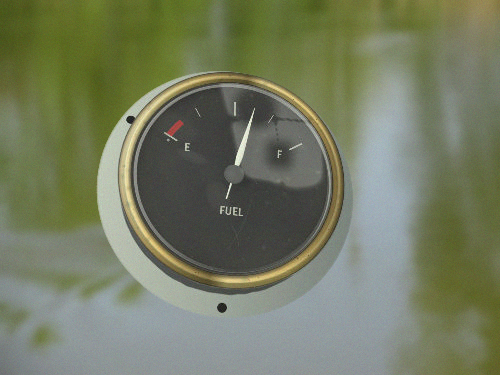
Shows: {"value": 0.625}
